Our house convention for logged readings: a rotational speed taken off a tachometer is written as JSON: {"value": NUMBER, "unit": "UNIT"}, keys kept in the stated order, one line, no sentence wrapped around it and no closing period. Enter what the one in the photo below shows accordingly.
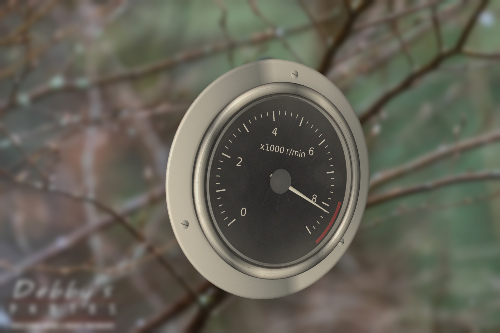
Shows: {"value": 8200, "unit": "rpm"}
